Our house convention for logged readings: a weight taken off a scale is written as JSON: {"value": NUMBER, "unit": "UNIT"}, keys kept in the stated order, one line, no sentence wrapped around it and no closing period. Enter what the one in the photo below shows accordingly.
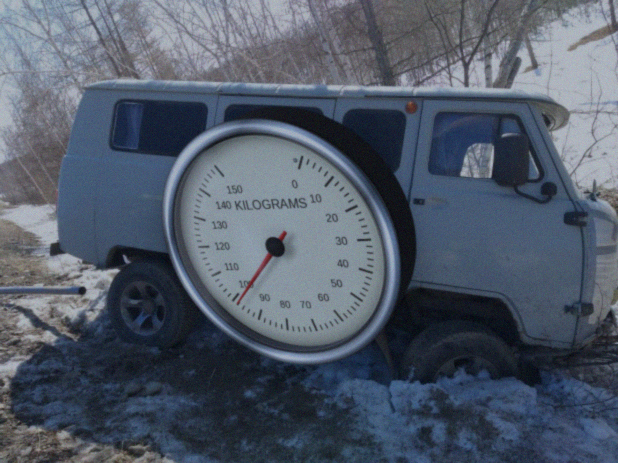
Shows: {"value": 98, "unit": "kg"}
